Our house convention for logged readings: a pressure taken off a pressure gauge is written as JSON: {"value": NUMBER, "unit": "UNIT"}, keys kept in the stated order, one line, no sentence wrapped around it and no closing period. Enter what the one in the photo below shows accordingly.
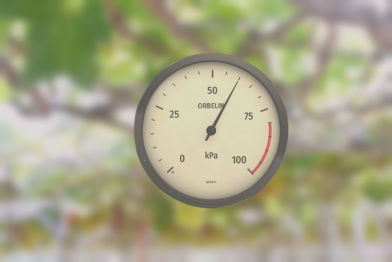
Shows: {"value": 60, "unit": "kPa"}
